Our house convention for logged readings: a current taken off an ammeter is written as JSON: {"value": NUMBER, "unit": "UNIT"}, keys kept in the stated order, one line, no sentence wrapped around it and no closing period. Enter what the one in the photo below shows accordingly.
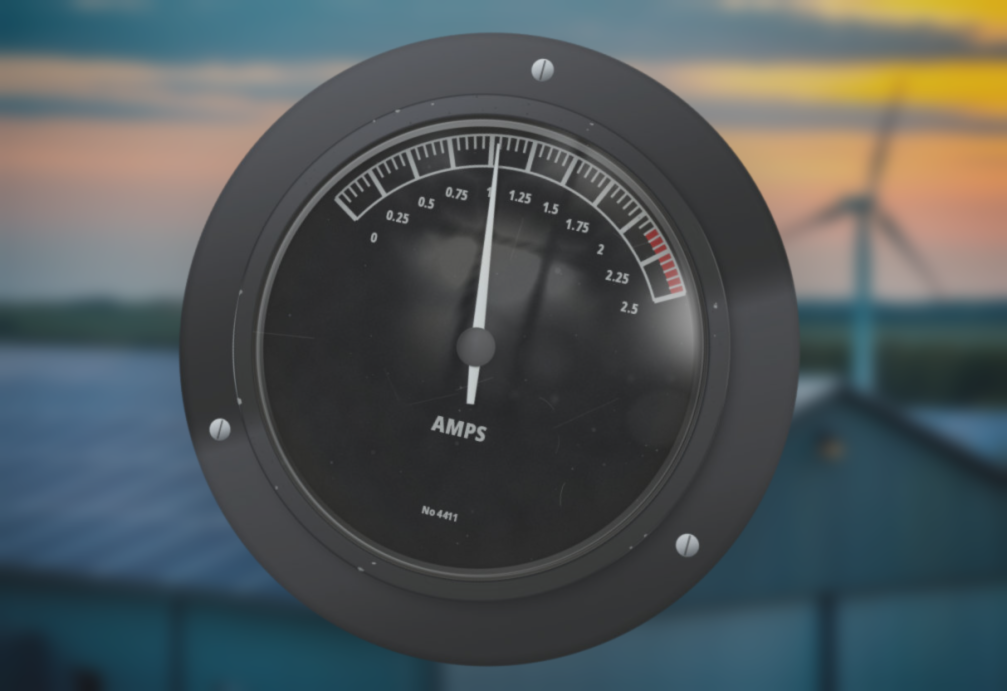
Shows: {"value": 1.05, "unit": "A"}
